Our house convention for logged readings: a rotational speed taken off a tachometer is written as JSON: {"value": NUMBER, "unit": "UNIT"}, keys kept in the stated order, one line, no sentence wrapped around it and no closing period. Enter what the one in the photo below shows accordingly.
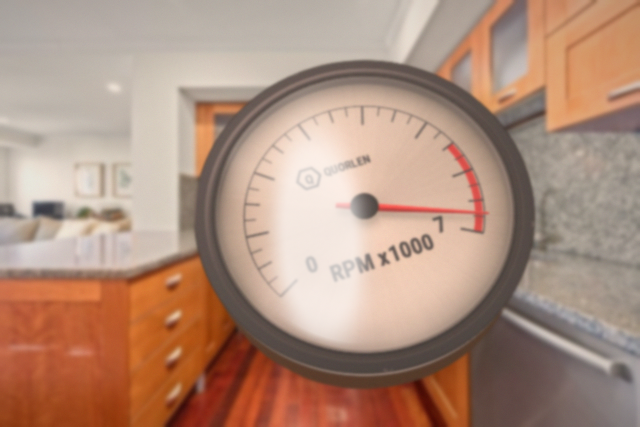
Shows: {"value": 6750, "unit": "rpm"}
